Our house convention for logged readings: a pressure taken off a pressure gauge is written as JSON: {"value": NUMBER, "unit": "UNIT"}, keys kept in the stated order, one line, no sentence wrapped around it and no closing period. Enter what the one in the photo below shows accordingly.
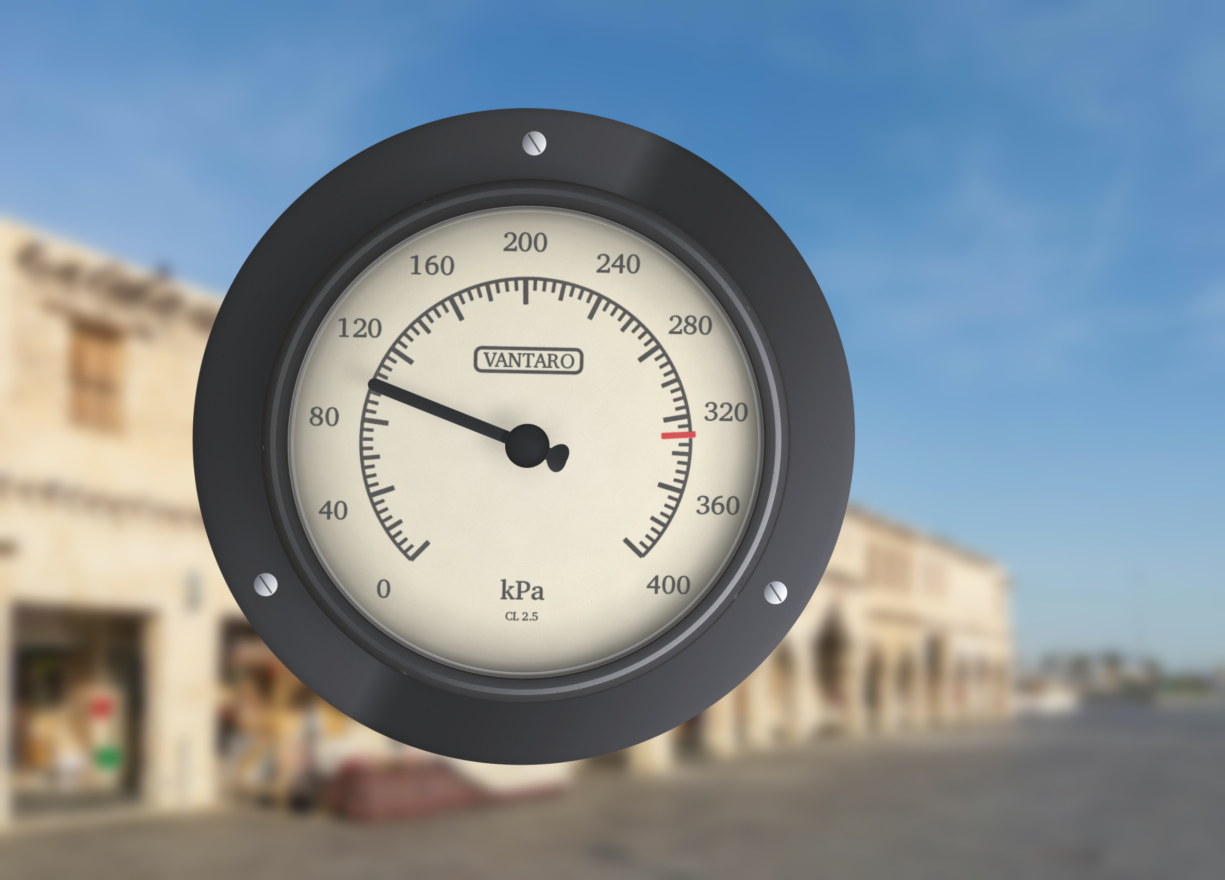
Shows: {"value": 100, "unit": "kPa"}
